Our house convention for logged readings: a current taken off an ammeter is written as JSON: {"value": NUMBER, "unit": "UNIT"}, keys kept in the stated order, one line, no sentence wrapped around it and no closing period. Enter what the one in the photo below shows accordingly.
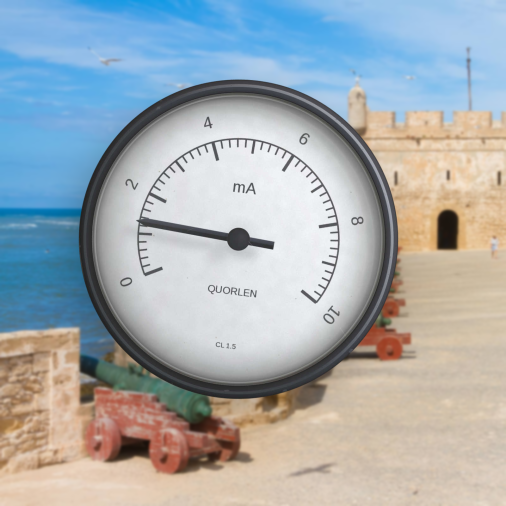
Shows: {"value": 1.3, "unit": "mA"}
